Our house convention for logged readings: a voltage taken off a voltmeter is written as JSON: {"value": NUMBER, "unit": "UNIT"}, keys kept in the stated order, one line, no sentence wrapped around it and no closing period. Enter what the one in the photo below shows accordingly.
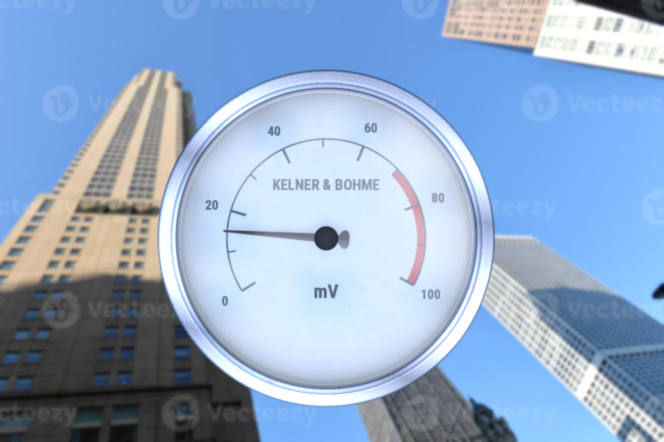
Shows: {"value": 15, "unit": "mV"}
